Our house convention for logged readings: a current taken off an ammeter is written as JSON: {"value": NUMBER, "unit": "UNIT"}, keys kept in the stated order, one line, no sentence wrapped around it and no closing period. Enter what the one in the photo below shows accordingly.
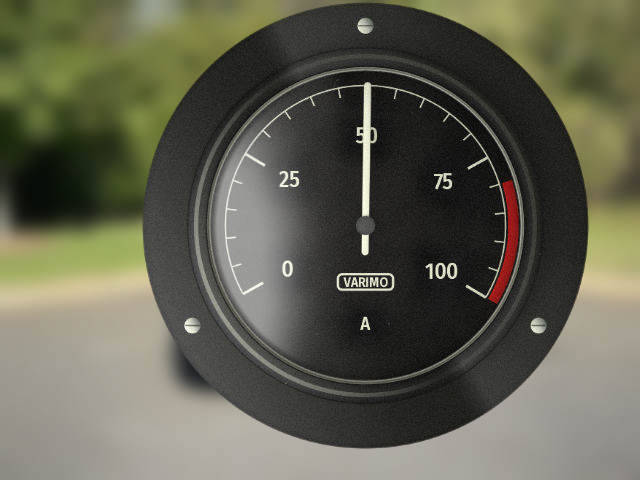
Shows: {"value": 50, "unit": "A"}
